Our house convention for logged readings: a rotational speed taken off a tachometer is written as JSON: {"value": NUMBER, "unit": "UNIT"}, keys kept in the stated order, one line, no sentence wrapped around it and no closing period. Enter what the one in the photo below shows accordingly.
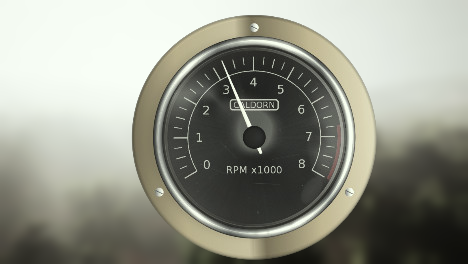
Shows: {"value": 3250, "unit": "rpm"}
